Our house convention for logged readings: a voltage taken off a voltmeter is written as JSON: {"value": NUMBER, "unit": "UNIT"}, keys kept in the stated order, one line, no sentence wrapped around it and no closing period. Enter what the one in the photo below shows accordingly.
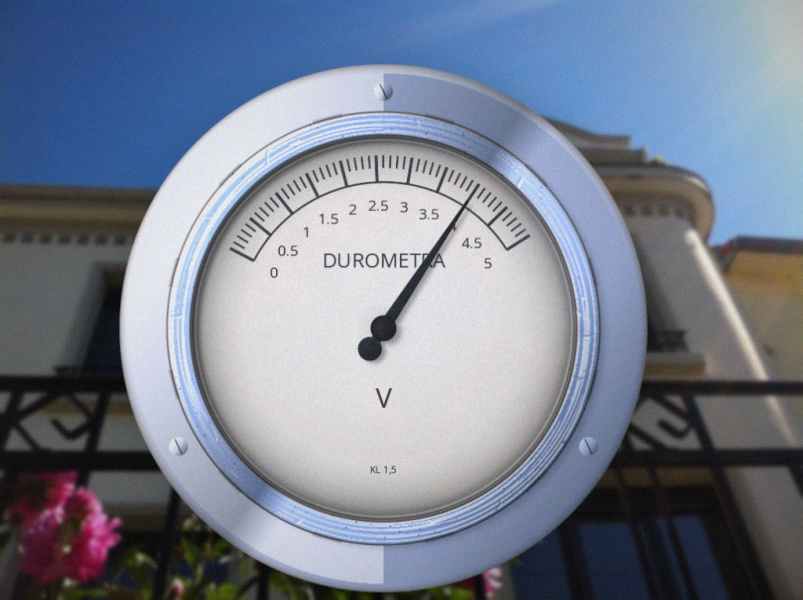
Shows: {"value": 4, "unit": "V"}
